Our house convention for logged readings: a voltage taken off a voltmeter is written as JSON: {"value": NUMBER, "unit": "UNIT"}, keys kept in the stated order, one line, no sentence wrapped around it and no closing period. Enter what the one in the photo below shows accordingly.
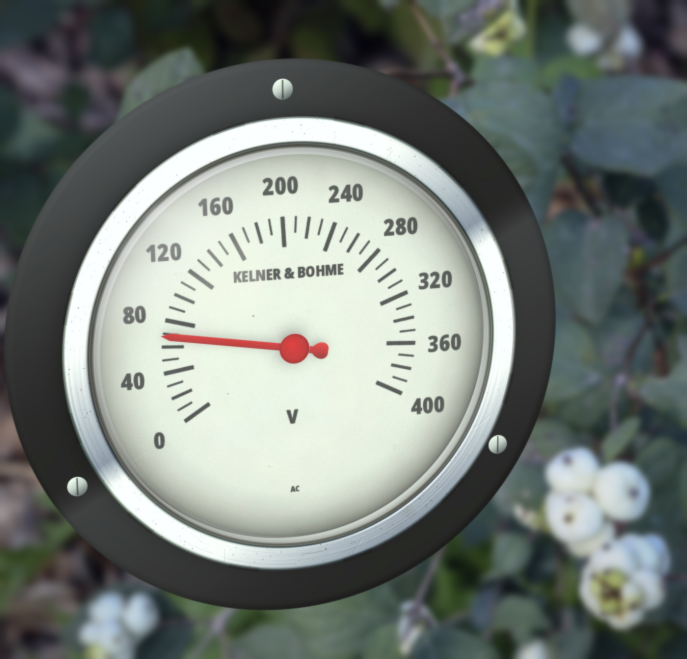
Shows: {"value": 70, "unit": "V"}
